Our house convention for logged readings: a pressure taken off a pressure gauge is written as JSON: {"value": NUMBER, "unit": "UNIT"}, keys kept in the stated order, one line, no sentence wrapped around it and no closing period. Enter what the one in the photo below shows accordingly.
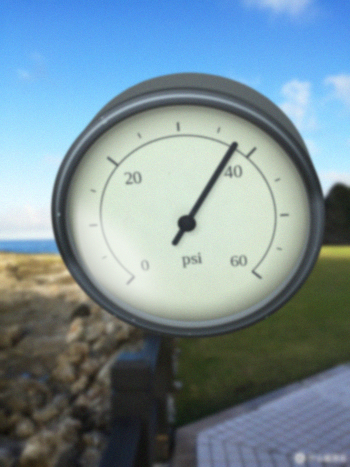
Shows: {"value": 37.5, "unit": "psi"}
